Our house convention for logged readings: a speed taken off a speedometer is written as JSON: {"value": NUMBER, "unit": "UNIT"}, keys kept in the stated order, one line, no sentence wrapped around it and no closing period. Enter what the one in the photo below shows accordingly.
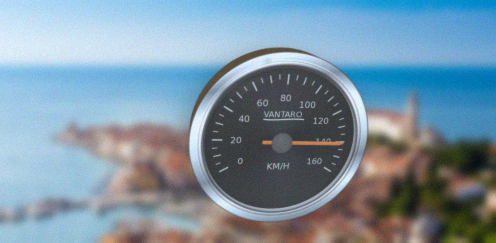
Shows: {"value": 140, "unit": "km/h"}
